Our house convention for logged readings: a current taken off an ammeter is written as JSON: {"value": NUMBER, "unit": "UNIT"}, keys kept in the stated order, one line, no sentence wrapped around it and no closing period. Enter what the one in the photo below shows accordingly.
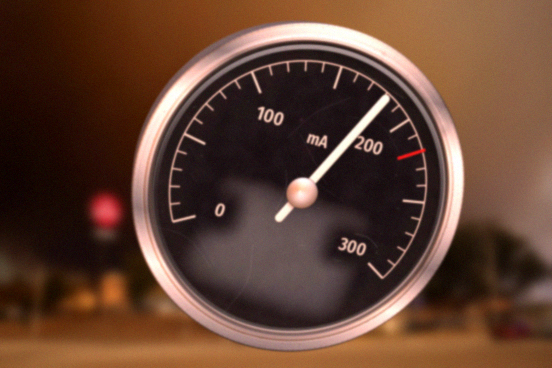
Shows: {"value": 180, "unit": "mA"}
